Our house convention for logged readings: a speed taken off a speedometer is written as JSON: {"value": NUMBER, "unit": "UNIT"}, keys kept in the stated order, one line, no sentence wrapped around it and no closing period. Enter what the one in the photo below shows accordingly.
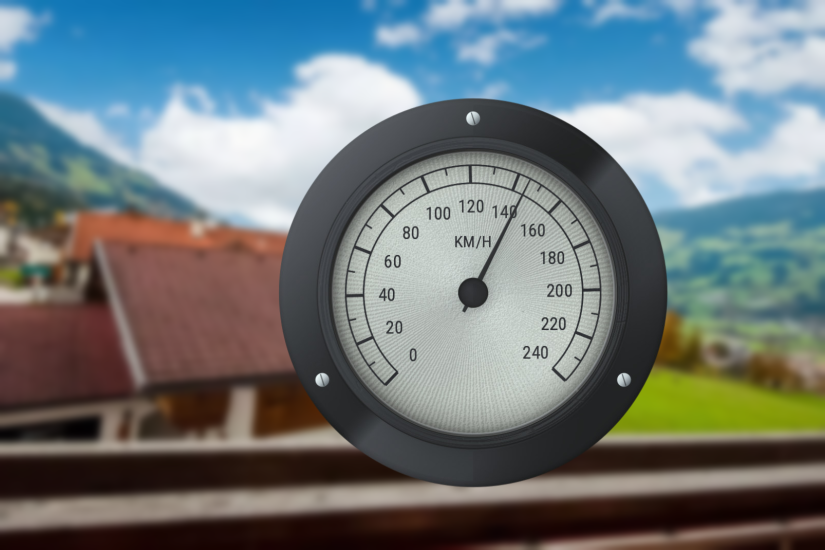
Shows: {"value": 145, "unit": "km/h"}
